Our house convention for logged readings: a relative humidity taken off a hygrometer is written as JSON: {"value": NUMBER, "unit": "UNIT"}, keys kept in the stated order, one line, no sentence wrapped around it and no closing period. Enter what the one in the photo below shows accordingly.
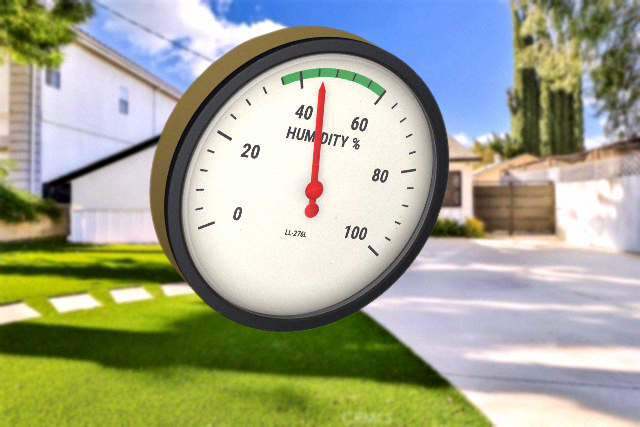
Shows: {"value": 44, "unit": "%"}
